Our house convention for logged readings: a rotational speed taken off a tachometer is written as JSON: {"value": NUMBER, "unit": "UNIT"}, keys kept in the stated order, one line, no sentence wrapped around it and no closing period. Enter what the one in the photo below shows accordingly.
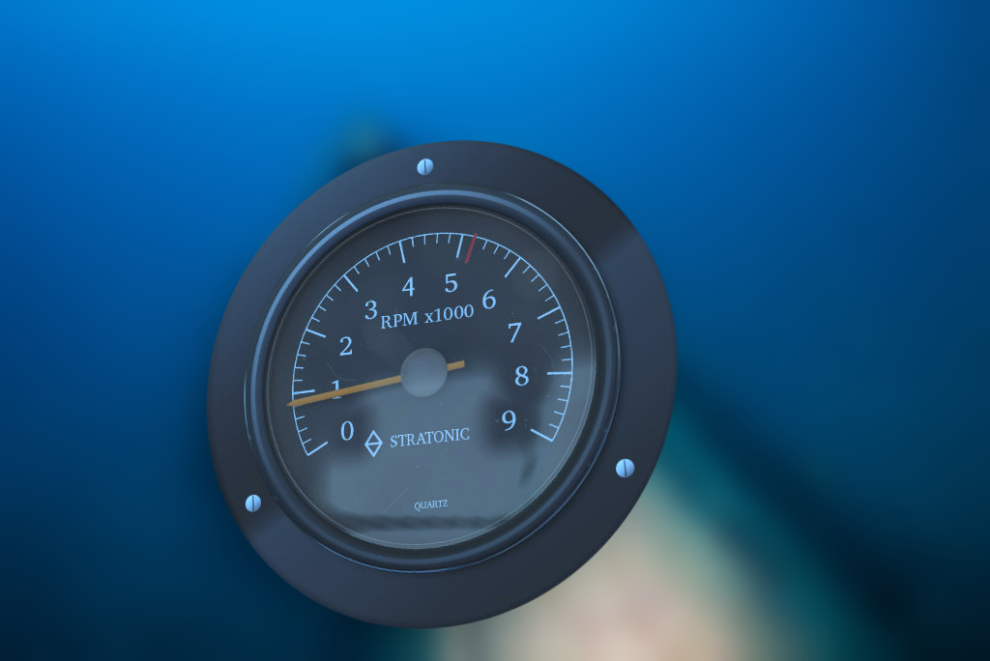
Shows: {"value": 800, "unit": "rpm"}
